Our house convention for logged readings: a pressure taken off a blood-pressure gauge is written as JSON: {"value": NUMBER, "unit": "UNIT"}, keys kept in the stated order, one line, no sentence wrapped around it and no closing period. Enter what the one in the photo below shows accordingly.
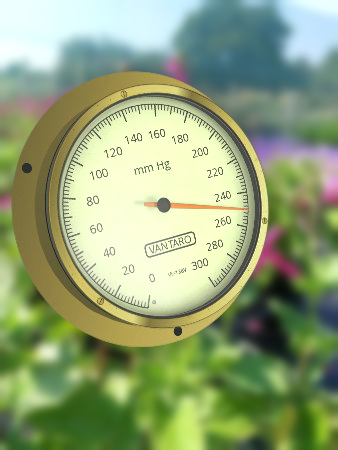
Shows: {"value": 250, "unit": "mmHg"}
